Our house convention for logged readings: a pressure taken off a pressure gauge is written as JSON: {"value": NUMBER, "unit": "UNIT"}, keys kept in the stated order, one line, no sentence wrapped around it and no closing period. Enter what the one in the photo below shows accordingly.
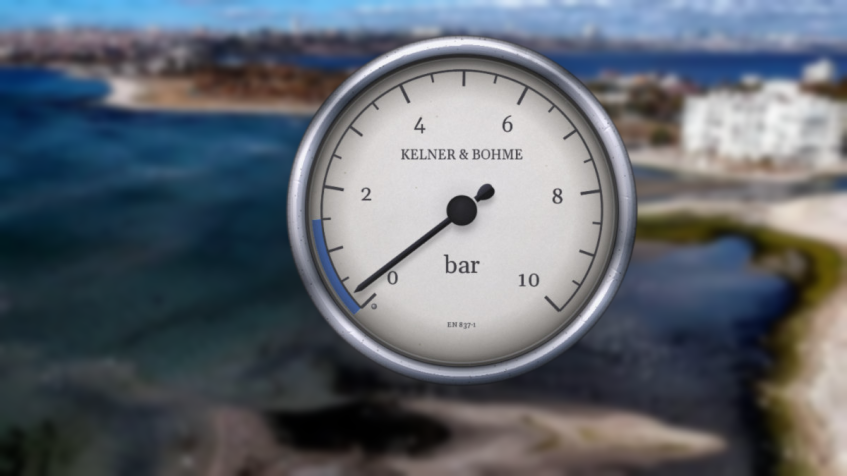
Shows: {"value": 0.25, "unit": "bar"}
